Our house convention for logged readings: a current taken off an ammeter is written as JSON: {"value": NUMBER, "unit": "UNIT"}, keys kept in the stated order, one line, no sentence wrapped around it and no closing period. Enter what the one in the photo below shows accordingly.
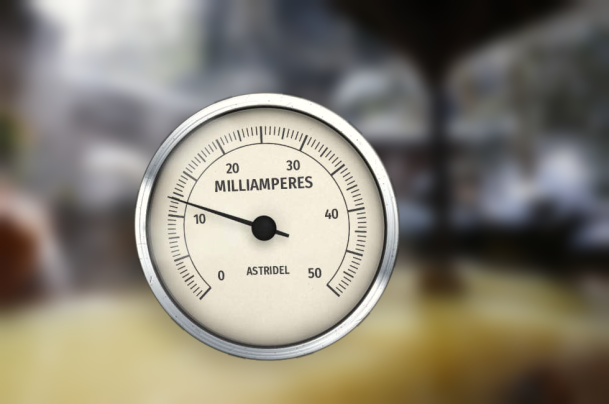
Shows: {"value": 12, "unit": "mA"}
